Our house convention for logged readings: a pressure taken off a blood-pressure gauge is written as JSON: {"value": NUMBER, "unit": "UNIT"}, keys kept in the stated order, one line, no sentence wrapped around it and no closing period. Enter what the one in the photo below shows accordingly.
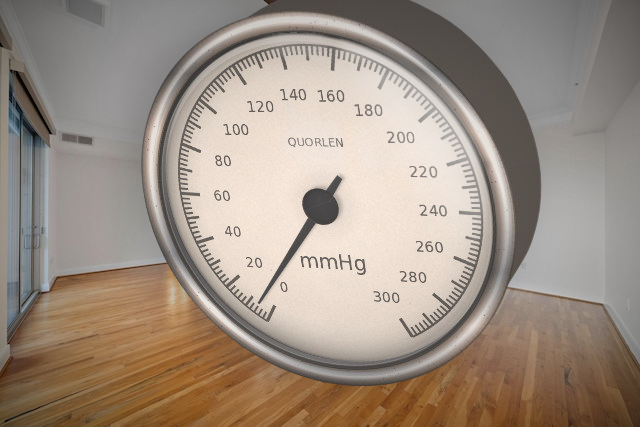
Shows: {"value": 6, "unit": "mmHg"}
